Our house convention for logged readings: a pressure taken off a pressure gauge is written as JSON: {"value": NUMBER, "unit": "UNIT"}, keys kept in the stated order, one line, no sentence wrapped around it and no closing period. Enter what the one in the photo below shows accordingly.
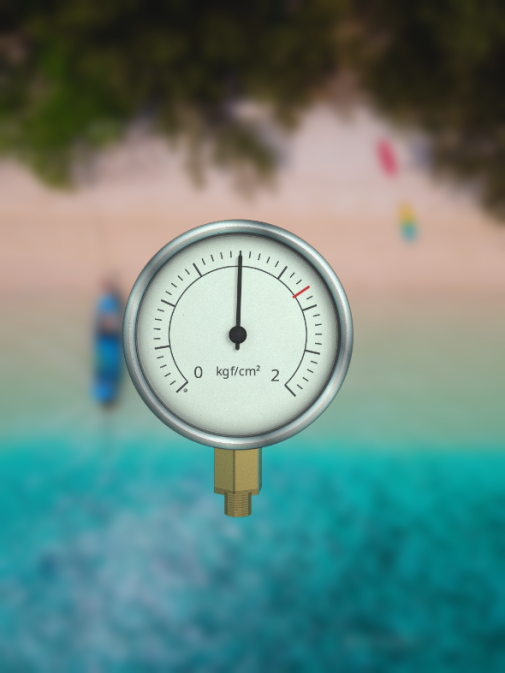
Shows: {"value": 1, "unit": "kg/cm²"}
